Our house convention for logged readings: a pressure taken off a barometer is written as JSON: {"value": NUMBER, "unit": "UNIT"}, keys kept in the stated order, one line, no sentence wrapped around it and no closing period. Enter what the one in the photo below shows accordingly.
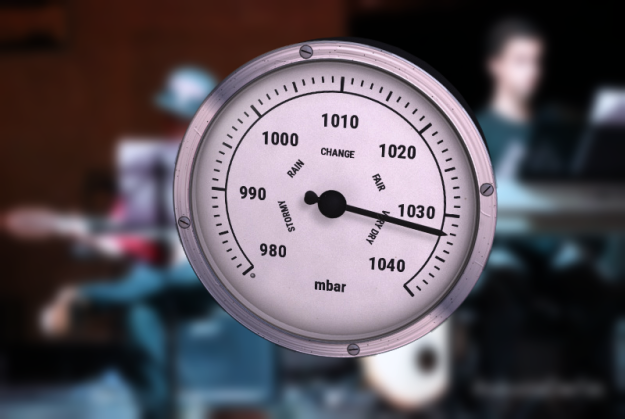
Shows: {"value": 1032, "unit": "mbar"}
